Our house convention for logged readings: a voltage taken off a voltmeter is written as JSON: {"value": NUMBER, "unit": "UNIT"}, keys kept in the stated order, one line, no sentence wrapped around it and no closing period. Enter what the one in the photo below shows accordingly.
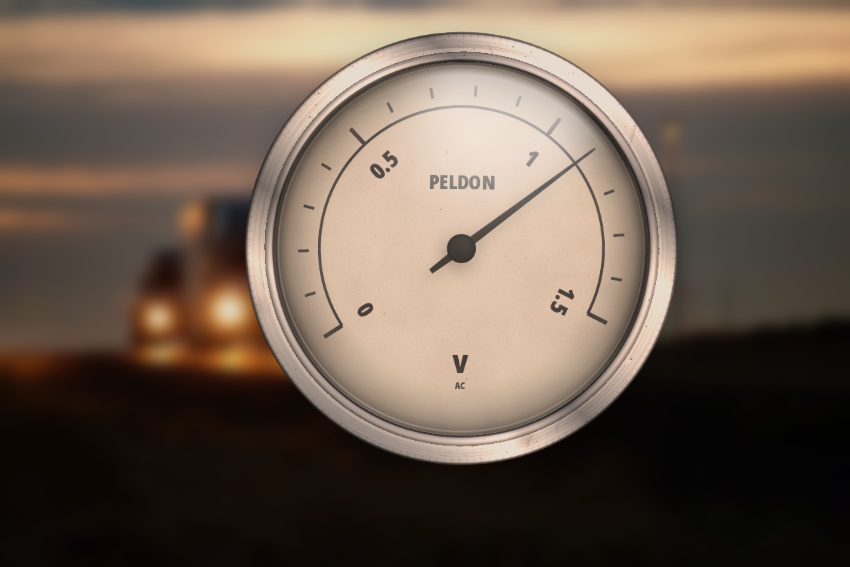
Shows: {"value": 1.1, "unit": "V"}
